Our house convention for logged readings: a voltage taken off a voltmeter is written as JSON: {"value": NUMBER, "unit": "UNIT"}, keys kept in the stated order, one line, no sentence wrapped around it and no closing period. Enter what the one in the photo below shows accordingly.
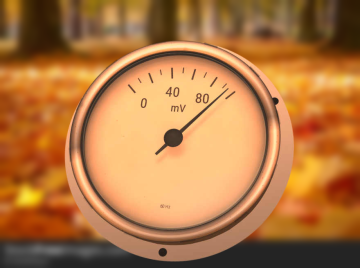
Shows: {"value": 95, "unit": "mV"}
